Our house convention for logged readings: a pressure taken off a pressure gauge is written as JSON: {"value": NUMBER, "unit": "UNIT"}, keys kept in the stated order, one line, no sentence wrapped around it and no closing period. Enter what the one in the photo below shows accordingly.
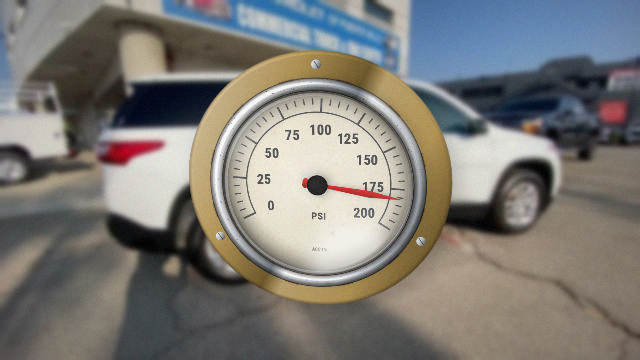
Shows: {"value": 180, "unit": "psi"}
